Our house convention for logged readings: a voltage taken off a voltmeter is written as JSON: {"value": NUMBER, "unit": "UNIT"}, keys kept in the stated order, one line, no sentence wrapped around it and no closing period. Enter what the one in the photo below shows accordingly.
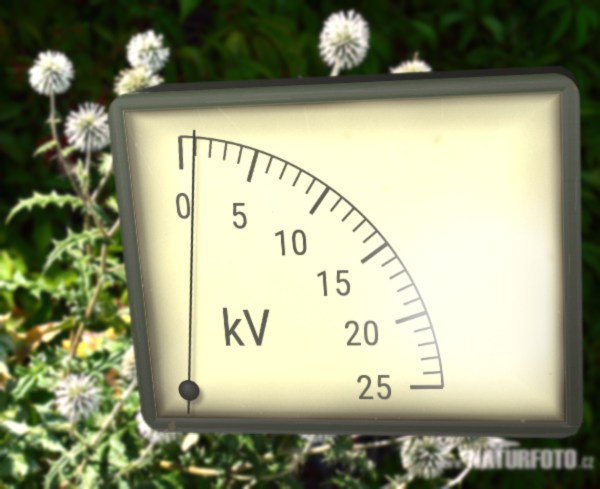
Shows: {"value": 1, "unit": "kV"}
